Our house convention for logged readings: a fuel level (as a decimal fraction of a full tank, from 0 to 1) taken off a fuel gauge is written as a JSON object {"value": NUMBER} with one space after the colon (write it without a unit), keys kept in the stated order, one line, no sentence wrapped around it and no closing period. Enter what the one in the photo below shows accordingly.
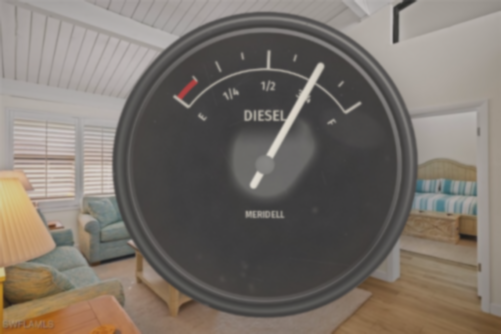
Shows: {"value": 0.75}
